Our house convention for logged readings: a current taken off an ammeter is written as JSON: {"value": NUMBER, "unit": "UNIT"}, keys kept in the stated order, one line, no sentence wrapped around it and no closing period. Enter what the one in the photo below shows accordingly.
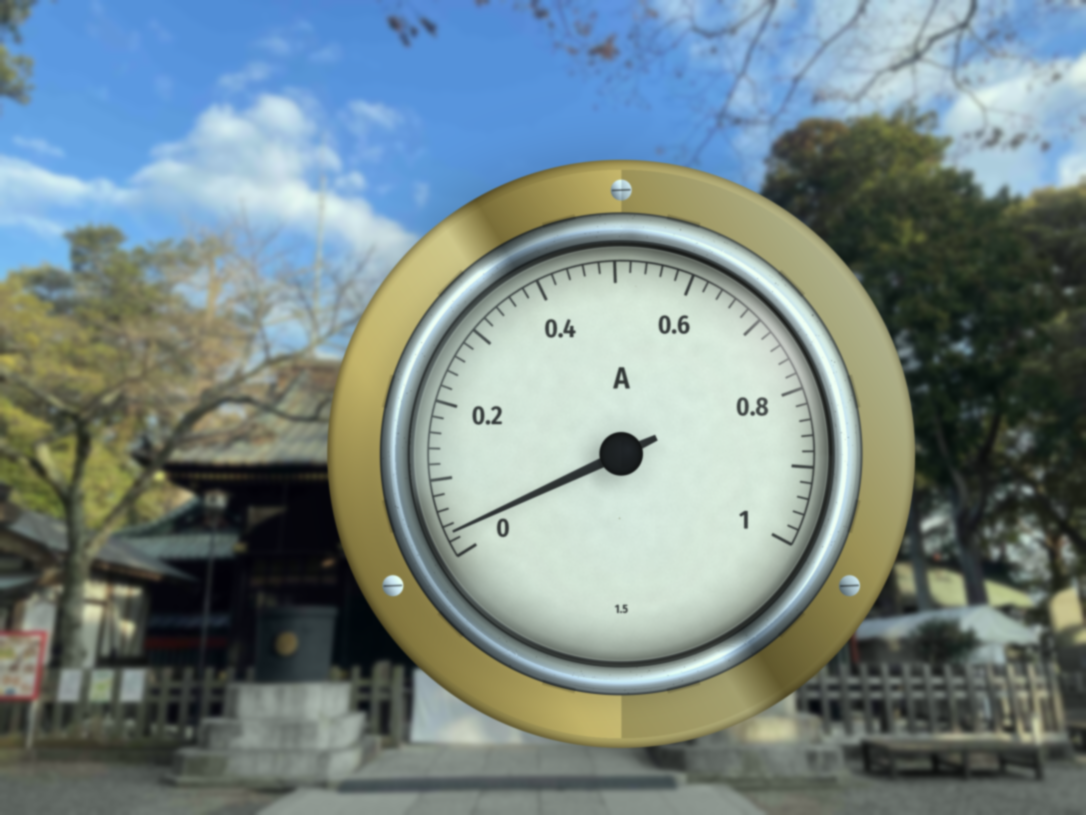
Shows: {"value": 0.03, "unit": "A"}
